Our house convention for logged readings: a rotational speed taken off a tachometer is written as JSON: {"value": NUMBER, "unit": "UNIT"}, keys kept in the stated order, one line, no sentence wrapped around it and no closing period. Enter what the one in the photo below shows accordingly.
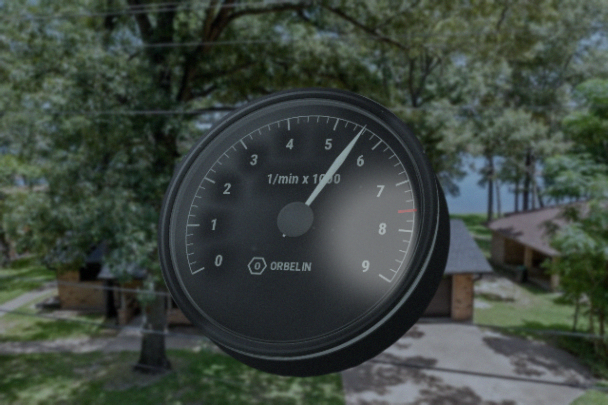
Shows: {"value": 5600, "unit": "rpm"}
